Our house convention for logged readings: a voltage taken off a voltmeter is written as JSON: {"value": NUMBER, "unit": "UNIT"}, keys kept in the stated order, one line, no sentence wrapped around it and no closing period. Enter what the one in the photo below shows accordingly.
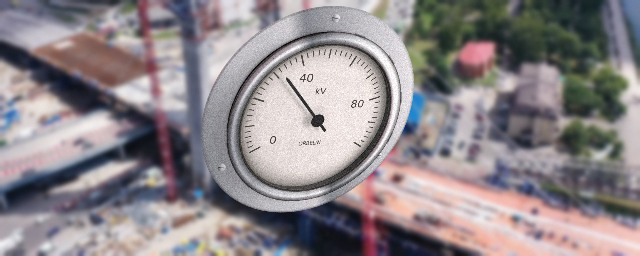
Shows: {"value": 32, "unit": "kV"}
